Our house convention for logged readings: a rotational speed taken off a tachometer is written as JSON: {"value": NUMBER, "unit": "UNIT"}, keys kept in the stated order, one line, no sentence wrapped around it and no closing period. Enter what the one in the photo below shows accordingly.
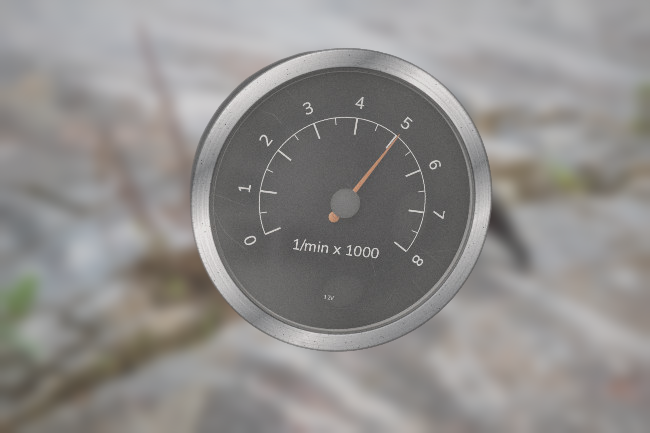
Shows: {"value": 5000, "unit": "rpm"}
